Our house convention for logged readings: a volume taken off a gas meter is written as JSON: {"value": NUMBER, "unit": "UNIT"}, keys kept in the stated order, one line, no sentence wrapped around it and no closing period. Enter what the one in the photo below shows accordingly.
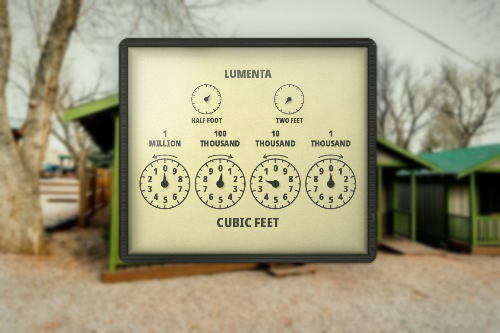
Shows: {"value": 2000, "unit": "ft³"}
